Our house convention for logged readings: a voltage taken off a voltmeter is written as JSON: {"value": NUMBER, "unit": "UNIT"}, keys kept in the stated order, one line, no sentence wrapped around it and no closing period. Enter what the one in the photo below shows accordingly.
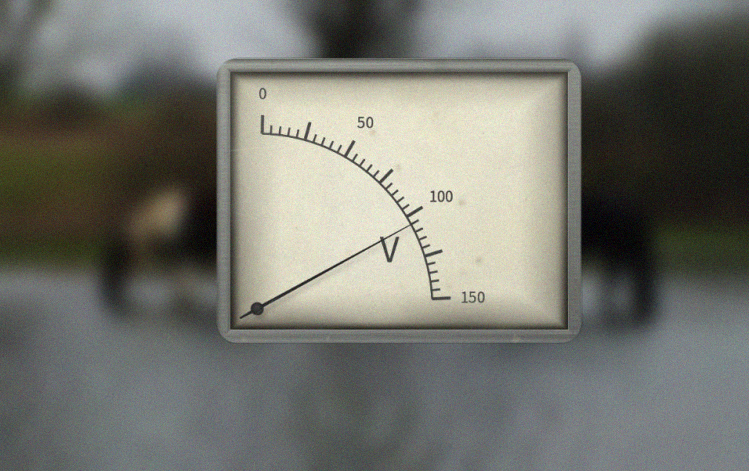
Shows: {"value": 105, "unit": "V"}
